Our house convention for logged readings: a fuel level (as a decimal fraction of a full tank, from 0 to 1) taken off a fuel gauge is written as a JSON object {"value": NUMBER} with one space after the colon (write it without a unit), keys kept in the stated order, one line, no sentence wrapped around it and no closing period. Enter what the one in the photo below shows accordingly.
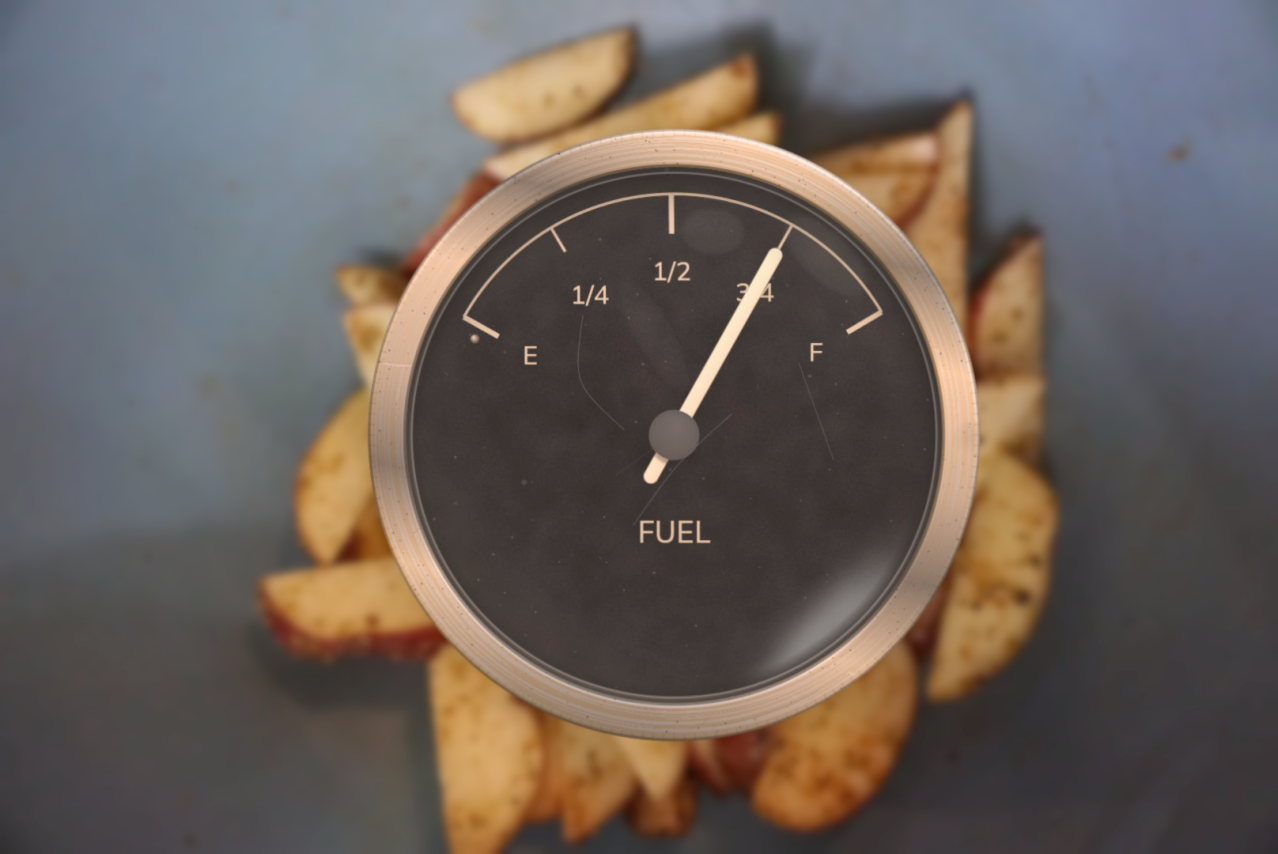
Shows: {"value": 0.75}
